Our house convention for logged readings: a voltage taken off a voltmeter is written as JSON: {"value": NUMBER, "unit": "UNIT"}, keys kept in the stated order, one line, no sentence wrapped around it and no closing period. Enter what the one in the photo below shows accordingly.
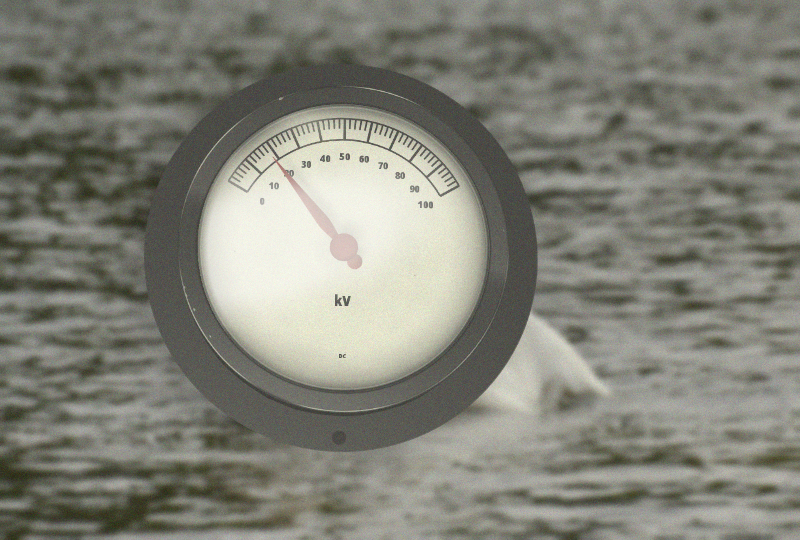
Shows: {"value": 18, "unit": "kV"}
